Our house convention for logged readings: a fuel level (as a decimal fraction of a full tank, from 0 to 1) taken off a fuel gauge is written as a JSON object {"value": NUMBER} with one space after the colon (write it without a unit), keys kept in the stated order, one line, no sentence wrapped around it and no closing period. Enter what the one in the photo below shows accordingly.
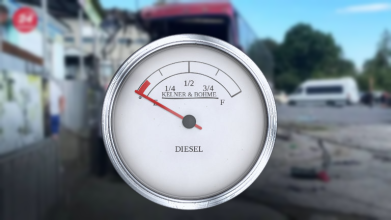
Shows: {"value": 0}
